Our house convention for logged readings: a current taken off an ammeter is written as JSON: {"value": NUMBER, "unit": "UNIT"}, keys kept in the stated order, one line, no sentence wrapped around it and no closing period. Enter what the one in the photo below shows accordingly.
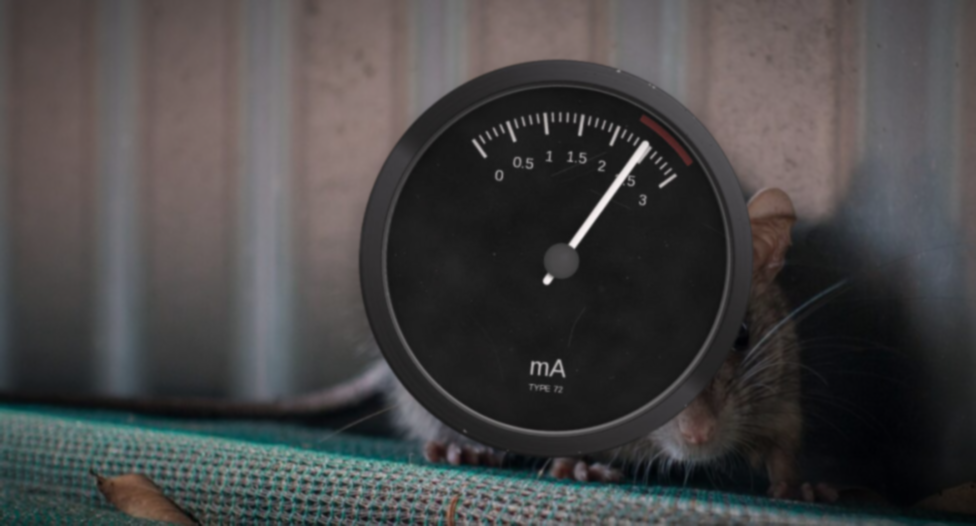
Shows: {"value": 2.4, "unit": "mA"}
